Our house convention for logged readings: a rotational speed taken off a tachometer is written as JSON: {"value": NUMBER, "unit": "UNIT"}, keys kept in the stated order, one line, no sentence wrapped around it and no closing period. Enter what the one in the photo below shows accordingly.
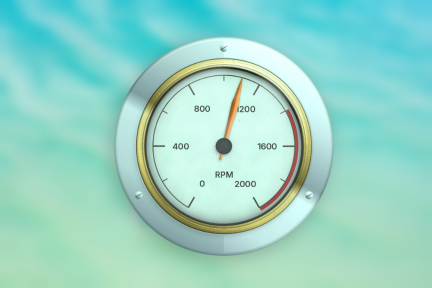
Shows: {"value": 1100, "unit": "rpm"}
